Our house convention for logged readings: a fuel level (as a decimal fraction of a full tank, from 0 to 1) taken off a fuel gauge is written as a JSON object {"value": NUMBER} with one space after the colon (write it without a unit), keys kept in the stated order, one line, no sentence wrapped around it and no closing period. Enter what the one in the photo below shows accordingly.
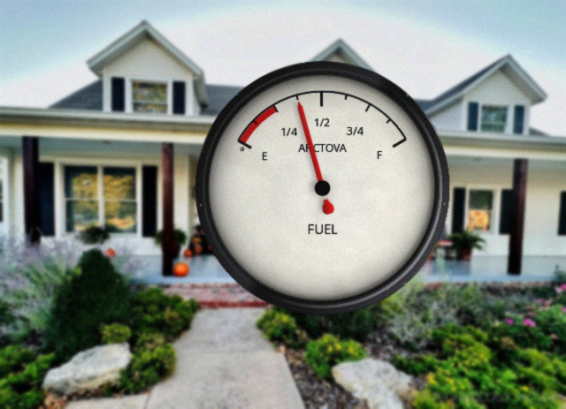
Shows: {"value": 0.375}
